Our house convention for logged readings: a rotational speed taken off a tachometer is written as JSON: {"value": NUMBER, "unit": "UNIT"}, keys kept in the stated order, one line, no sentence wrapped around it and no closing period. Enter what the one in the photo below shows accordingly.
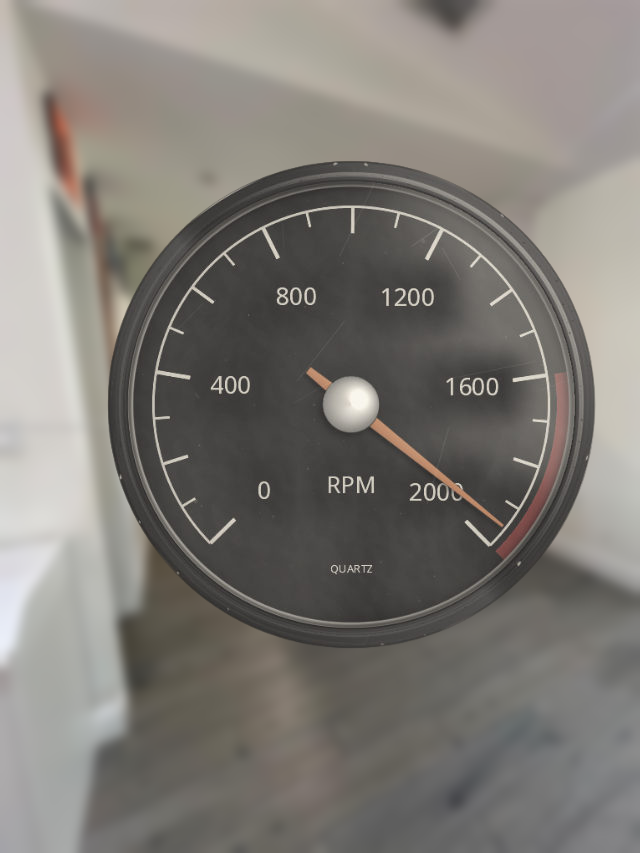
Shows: {"value": 1950, "unit": "rpm"}
